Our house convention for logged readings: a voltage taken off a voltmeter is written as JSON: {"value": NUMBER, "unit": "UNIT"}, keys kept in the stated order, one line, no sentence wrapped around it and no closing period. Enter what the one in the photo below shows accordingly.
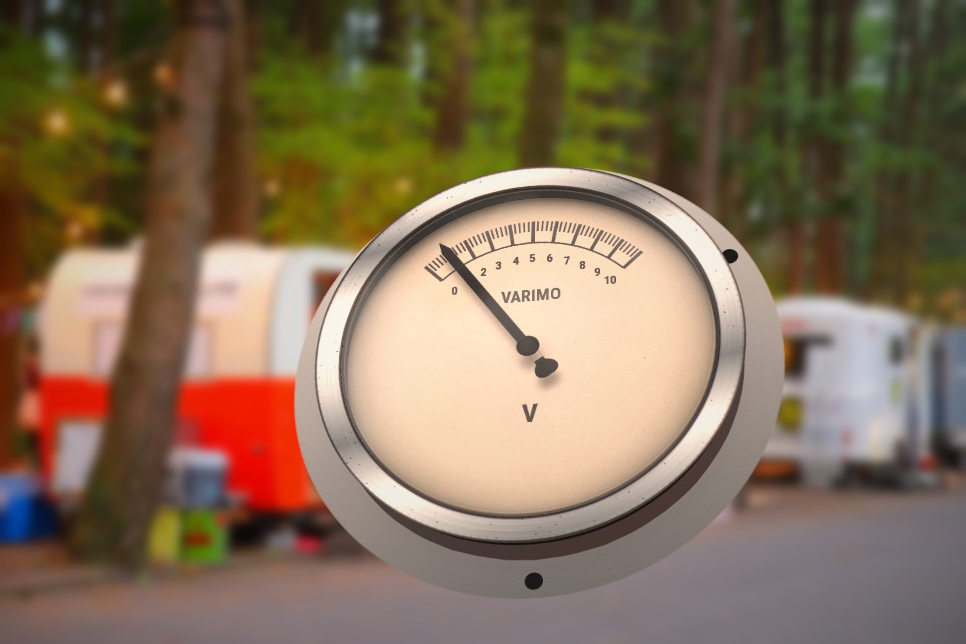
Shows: {"value": 1, "unit": "V"}
